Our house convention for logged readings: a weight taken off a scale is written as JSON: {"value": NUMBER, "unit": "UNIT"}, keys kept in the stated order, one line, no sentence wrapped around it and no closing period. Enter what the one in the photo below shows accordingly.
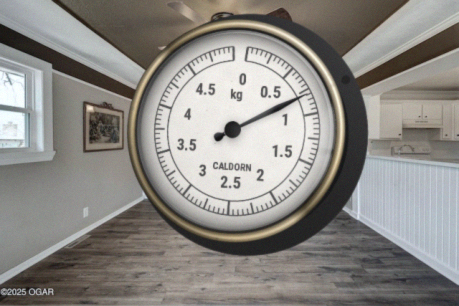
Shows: {"value": 0.8, "unit": "kg"}
